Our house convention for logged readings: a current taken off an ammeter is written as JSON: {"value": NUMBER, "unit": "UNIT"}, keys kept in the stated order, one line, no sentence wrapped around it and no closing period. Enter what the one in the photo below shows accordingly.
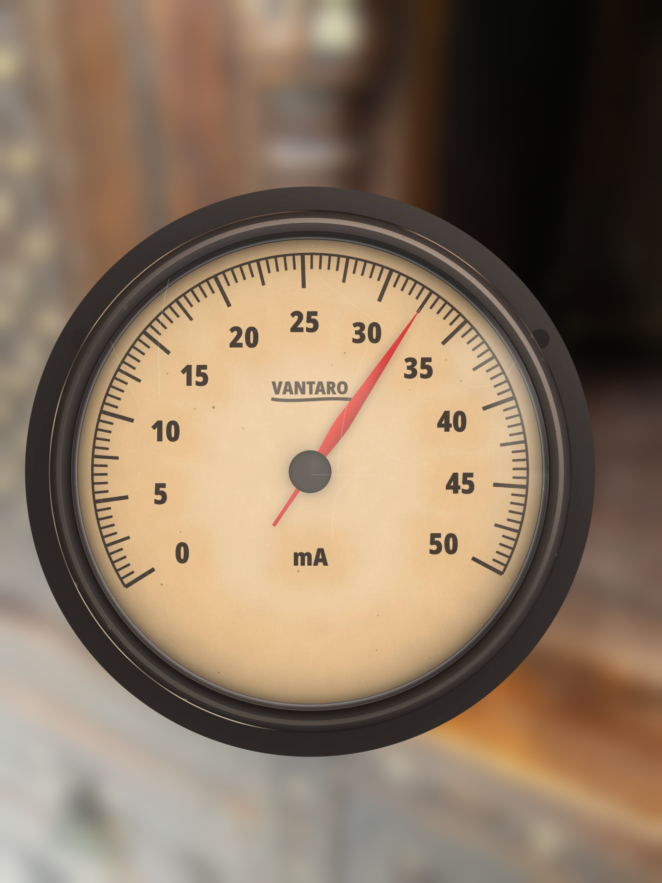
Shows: {"value": 32.5, "unit": "mA"}
